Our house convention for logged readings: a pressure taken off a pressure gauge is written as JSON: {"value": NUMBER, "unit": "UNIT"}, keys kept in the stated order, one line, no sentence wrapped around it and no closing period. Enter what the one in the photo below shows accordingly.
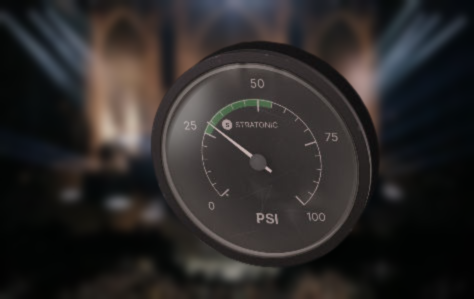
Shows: {"value": 30, "unit": "psi"}
